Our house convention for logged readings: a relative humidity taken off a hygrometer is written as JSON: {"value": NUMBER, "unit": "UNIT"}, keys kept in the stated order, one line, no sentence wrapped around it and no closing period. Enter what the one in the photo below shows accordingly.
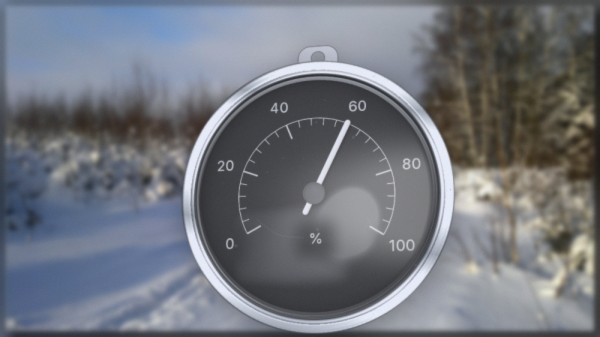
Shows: {"value": 60, "unit": "%"}
